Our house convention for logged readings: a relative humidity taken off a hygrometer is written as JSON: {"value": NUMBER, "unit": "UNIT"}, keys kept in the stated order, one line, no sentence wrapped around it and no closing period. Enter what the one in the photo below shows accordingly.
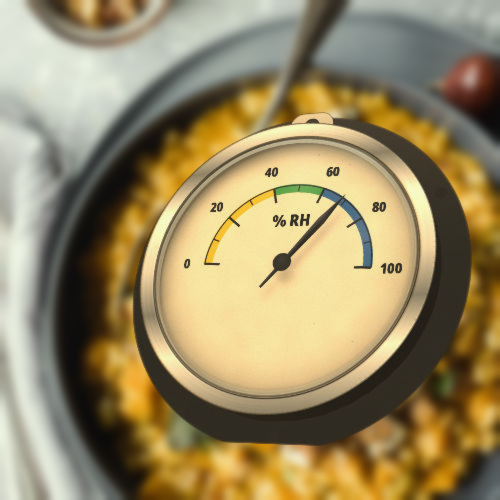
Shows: {"value": 70, "unit": "%"}
